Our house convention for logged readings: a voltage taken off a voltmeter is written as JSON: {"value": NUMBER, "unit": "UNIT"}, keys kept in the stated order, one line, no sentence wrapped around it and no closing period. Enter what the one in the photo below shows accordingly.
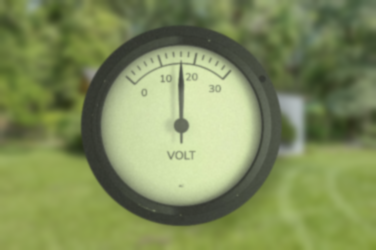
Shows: {"value": 16, "unit": "V"}
